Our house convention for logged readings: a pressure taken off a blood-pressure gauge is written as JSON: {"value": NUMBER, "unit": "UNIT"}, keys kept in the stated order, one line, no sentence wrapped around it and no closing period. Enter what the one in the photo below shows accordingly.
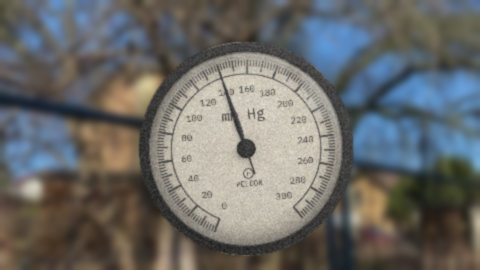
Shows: {"value": 140, "unit": "mmHg"}
